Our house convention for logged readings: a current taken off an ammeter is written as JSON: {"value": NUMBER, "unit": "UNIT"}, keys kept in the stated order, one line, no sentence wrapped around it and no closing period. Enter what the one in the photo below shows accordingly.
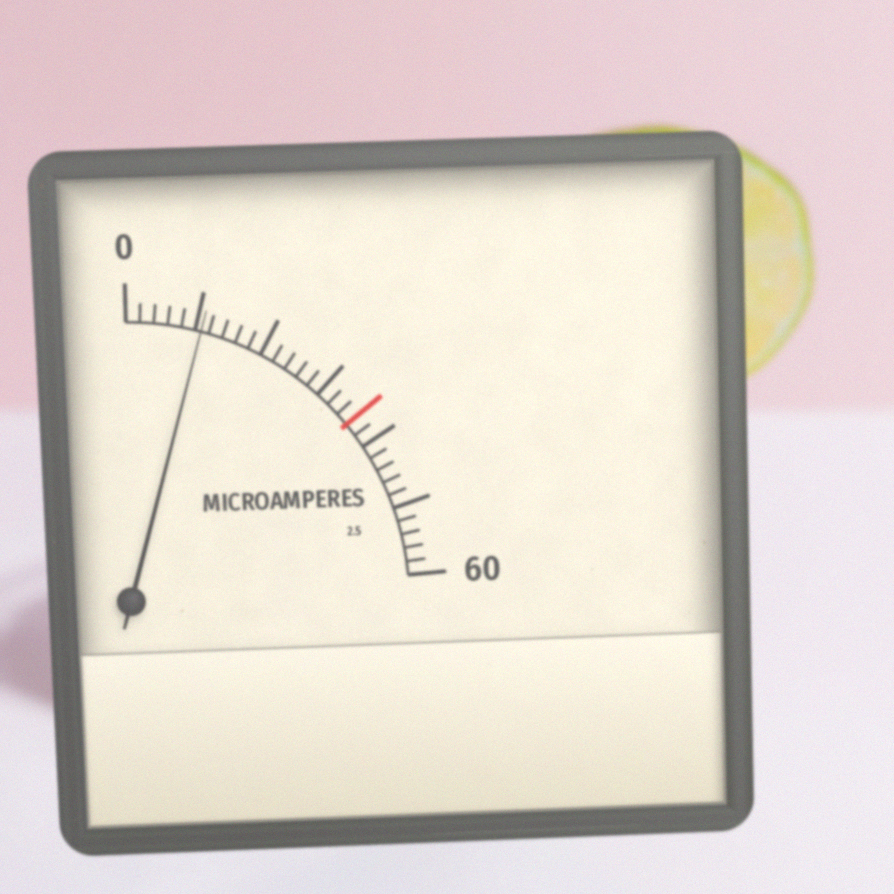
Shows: {"value": 11, "unit": "µA"}
